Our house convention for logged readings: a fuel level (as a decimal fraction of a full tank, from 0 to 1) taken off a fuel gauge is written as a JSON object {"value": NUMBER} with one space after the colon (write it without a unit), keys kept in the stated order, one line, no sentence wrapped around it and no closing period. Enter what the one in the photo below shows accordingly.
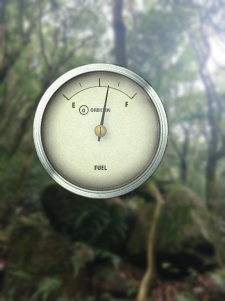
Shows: {"value": 0.625}
